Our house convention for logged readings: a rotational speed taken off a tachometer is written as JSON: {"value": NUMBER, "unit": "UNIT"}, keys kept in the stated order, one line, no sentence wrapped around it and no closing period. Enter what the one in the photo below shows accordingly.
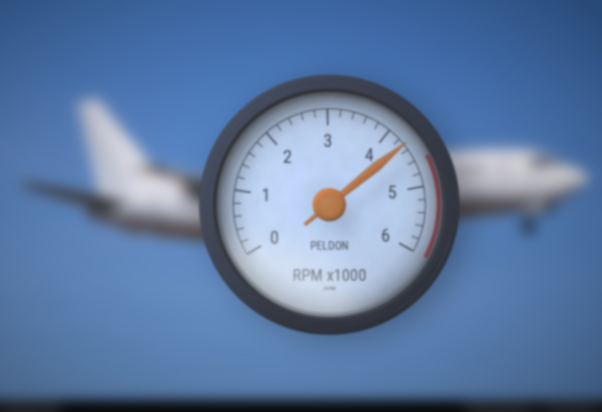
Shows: {"value": 4300, "unit": "rpm"}
